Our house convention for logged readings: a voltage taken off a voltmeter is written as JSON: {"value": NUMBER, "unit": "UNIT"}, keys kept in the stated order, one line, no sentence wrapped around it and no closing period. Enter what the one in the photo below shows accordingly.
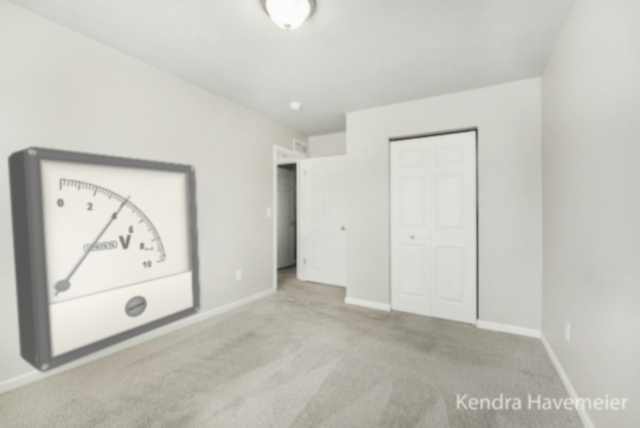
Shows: {"value": 4, "unit": "V"}
